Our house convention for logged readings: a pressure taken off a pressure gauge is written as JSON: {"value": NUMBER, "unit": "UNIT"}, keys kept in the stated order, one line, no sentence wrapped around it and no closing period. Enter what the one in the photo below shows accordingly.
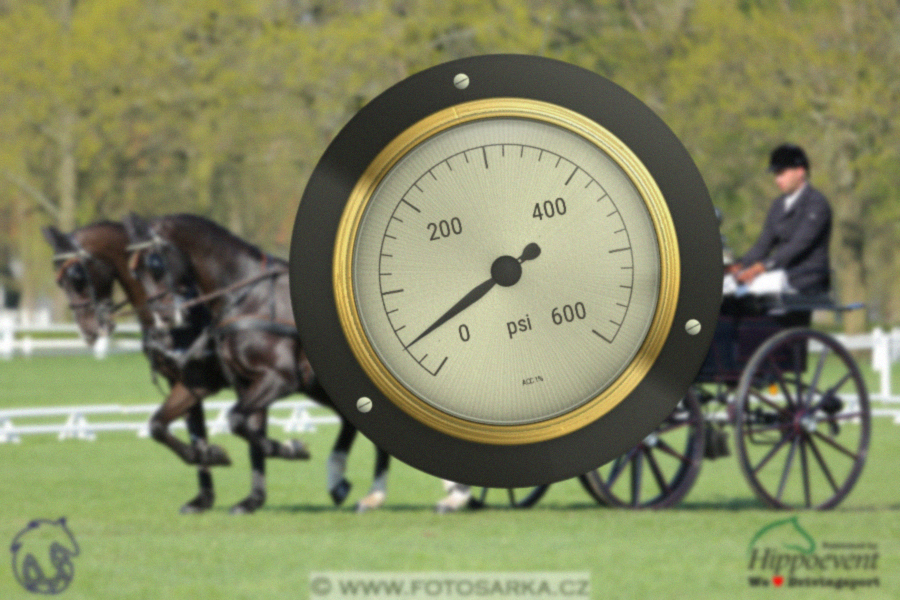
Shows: {"value": 40, "unit": "psi"}
